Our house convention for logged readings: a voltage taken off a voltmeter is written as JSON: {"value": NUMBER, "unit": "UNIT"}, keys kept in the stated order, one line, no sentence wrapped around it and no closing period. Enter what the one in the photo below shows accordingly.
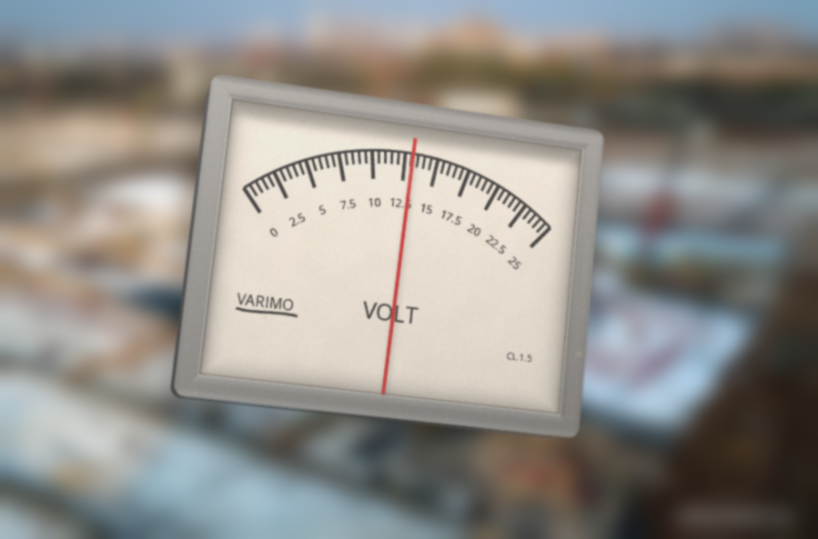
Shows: {"value": 13, "unit": "V"}
